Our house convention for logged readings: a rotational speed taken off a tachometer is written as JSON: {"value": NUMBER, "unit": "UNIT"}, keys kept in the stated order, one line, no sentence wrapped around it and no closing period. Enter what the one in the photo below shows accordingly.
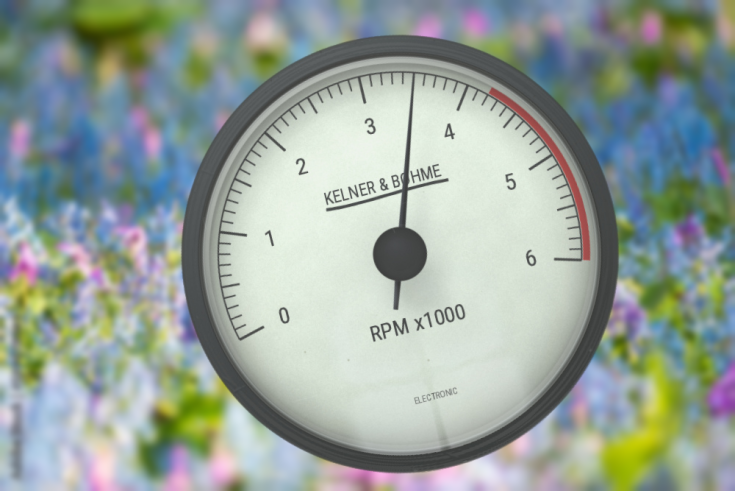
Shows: {"value": 3500, "unit": "rpm"}
